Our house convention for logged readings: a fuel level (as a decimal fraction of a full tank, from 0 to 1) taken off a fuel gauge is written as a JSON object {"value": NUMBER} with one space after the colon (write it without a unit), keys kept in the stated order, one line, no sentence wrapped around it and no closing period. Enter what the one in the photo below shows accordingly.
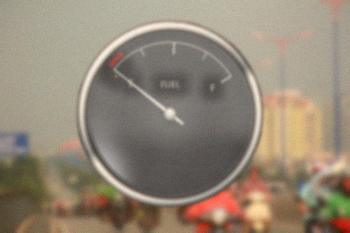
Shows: {"value": 0}
